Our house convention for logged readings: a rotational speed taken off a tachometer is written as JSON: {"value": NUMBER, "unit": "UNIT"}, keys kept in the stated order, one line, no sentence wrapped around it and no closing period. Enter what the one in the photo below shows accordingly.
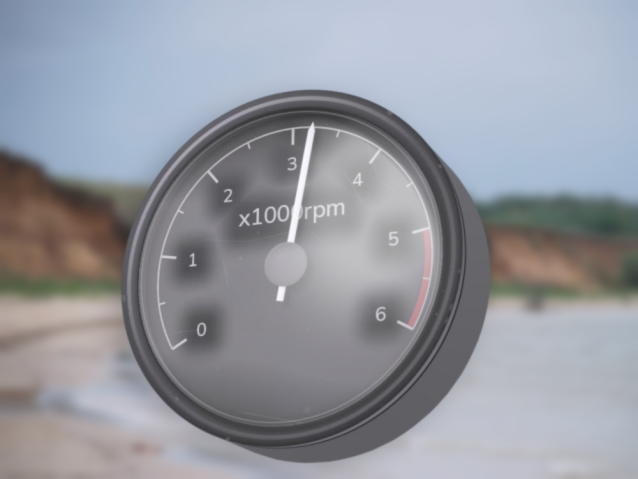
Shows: {"value": 3250, "unit": "rpm"}
